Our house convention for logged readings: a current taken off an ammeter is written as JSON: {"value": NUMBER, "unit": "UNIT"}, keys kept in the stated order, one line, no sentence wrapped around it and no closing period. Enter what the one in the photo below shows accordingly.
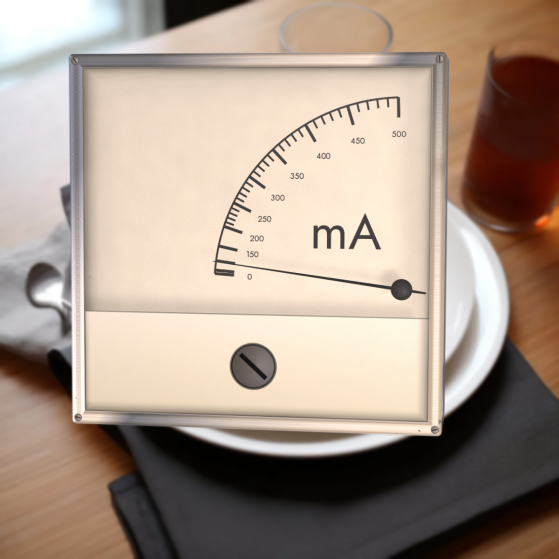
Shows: {"value": 100, "unit": "mA"}
